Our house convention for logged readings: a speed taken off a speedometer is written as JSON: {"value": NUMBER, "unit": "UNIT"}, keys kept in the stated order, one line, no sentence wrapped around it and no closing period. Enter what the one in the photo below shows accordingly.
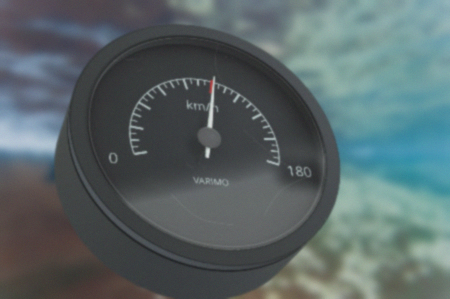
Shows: {"value": 100, "unit": "km/h"}
